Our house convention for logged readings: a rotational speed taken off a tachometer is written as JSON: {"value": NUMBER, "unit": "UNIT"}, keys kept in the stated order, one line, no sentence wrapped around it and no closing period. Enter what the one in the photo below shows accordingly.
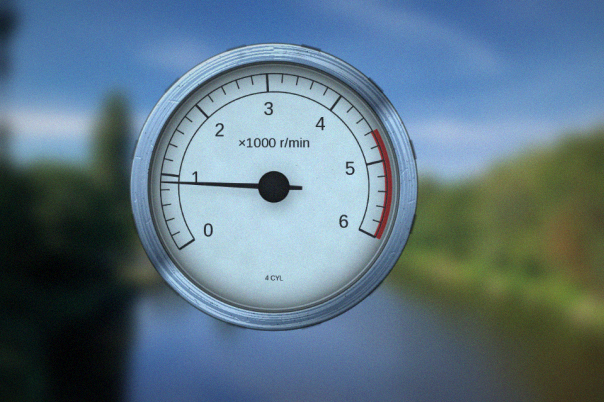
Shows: {"value": 900, "unit": "rpm"}
